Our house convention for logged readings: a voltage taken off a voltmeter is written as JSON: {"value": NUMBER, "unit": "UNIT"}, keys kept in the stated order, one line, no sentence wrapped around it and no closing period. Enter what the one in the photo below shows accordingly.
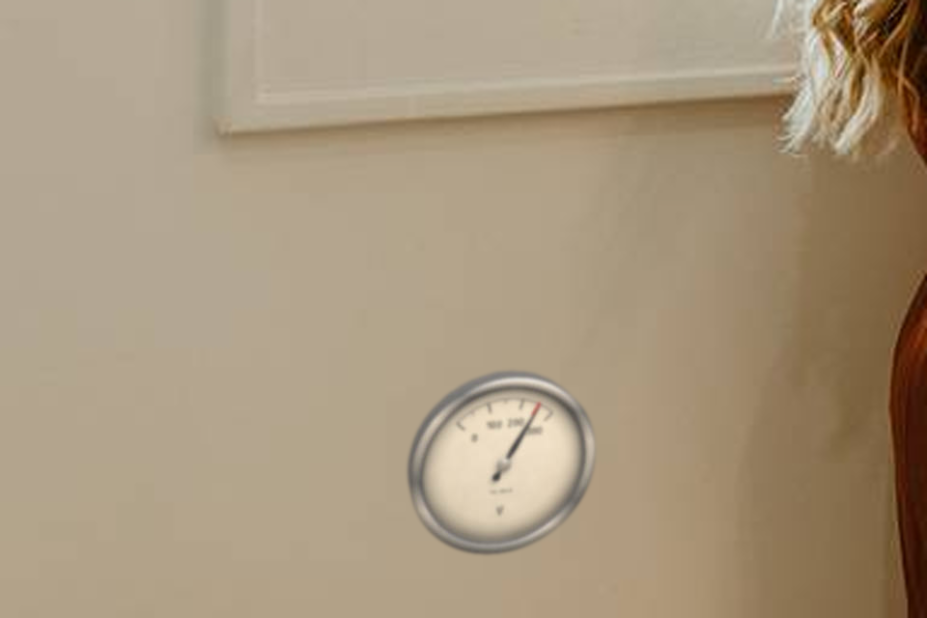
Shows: {"value": 250, "unit": "V"}
